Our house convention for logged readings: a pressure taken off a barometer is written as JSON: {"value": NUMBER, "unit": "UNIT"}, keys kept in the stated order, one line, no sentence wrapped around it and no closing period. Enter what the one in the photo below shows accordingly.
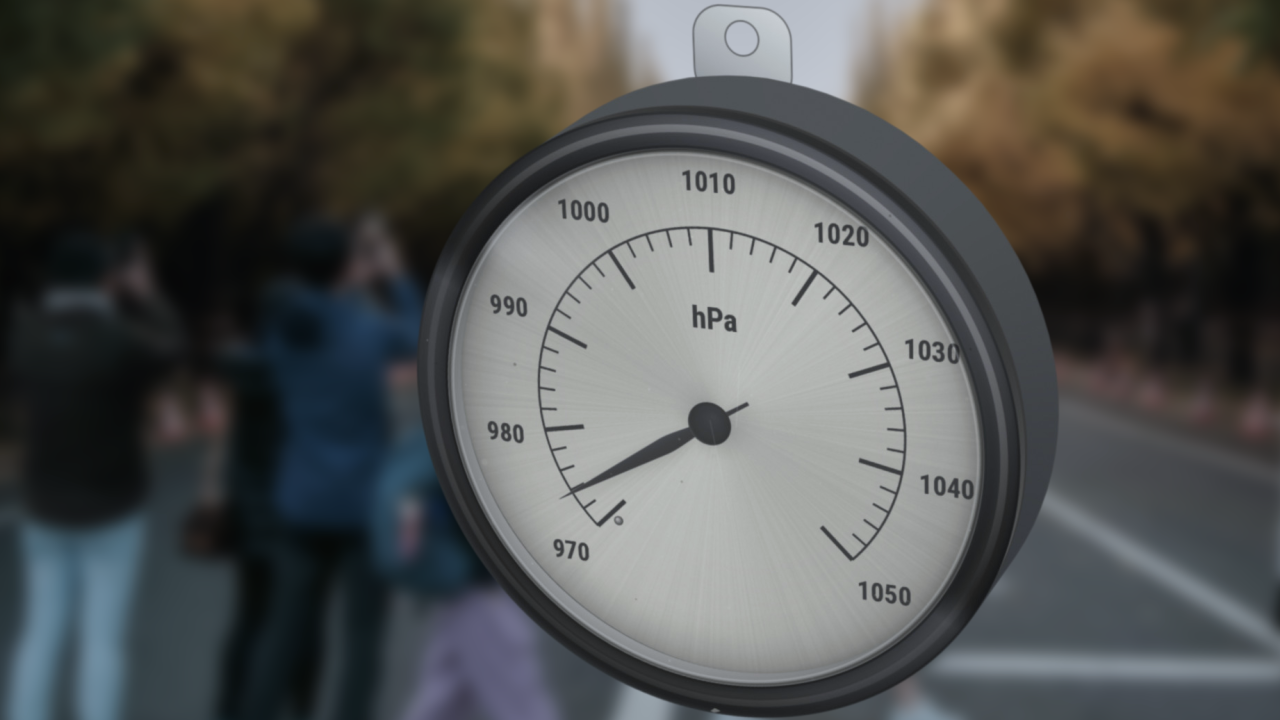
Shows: {"value": 974, "unit": "hPa"}
